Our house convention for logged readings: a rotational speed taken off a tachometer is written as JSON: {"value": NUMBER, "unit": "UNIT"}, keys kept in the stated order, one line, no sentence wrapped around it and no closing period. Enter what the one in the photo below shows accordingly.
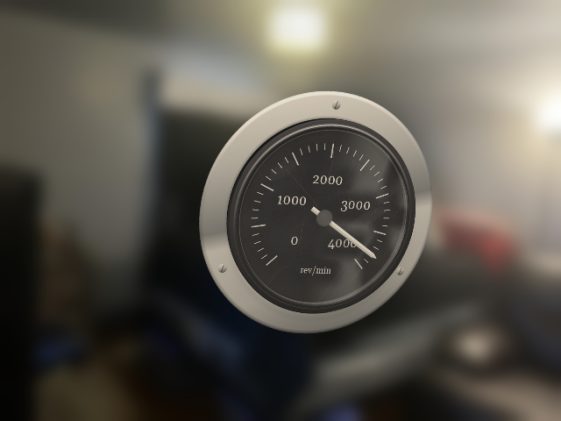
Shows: {"value": 3800, "unit": "rpm"}
